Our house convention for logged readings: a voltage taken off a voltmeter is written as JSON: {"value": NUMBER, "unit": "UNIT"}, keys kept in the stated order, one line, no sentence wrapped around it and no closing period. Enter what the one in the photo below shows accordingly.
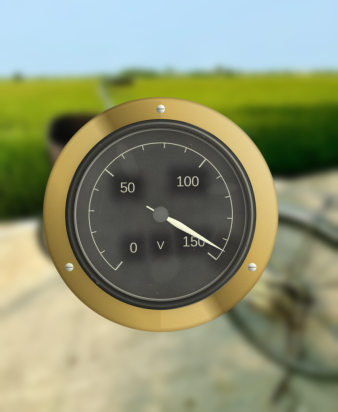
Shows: {"value": 145, "unit": "V"}
